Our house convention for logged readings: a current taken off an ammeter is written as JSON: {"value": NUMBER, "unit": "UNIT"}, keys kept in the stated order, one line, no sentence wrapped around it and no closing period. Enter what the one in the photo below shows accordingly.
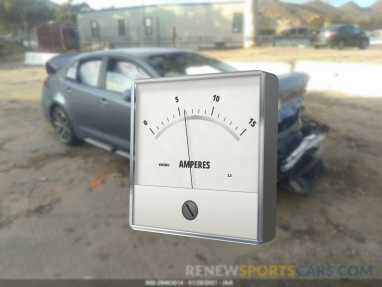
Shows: {"value": 6, "unit": "A"}
